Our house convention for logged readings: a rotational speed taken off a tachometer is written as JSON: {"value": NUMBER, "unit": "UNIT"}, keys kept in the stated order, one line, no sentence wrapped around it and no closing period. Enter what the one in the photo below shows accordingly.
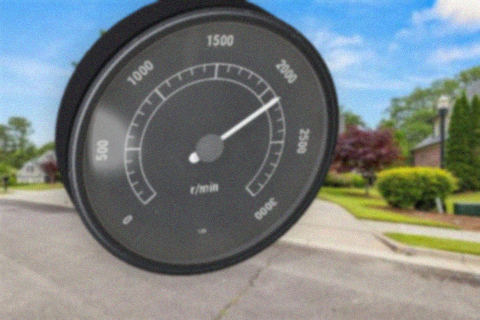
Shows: {"value": 2100, "unit": "rpm"}
